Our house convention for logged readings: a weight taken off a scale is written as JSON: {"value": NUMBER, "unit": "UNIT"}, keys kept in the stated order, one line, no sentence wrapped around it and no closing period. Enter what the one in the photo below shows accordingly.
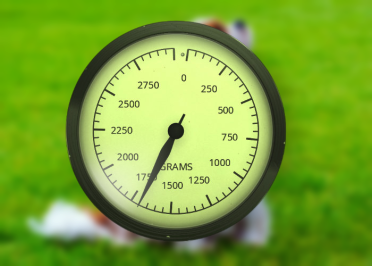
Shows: {"value": 1700, "unit": "g"}
